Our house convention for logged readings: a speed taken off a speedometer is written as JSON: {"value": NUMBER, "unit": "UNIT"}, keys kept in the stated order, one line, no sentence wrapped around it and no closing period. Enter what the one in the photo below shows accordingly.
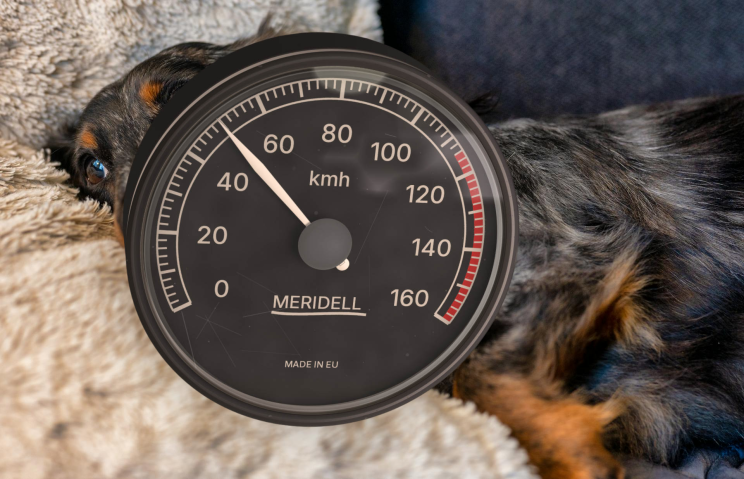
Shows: {"value": 50, "unit": "km/h"}
